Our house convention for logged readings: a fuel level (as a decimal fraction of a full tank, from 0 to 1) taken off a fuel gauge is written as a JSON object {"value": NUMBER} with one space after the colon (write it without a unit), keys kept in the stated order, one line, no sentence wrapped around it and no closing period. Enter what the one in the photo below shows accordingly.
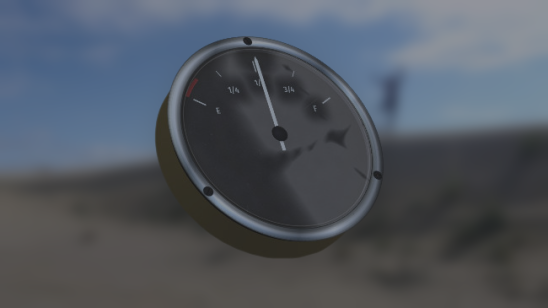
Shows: {"value": 0.5}
